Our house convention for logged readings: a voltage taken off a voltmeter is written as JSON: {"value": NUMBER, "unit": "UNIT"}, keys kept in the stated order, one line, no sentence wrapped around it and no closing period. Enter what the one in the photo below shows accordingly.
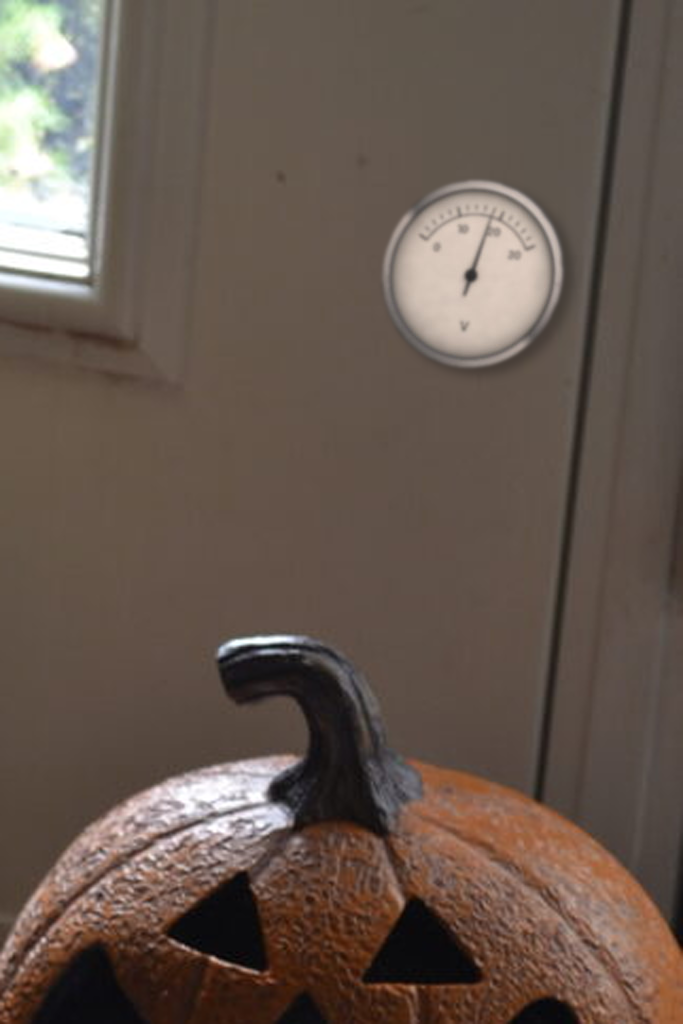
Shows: {"value": 18, "unit": "V"}
